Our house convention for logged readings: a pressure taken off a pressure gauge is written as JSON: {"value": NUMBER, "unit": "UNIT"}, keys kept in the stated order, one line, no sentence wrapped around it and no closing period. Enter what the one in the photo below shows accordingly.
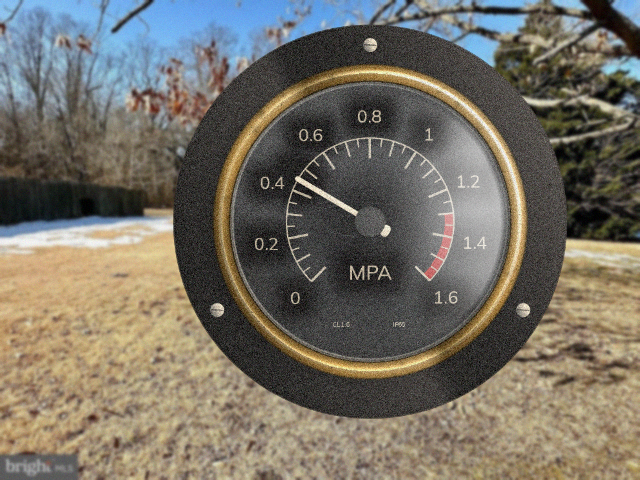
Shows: {"value": 0.45, "unit": "MPa"}
